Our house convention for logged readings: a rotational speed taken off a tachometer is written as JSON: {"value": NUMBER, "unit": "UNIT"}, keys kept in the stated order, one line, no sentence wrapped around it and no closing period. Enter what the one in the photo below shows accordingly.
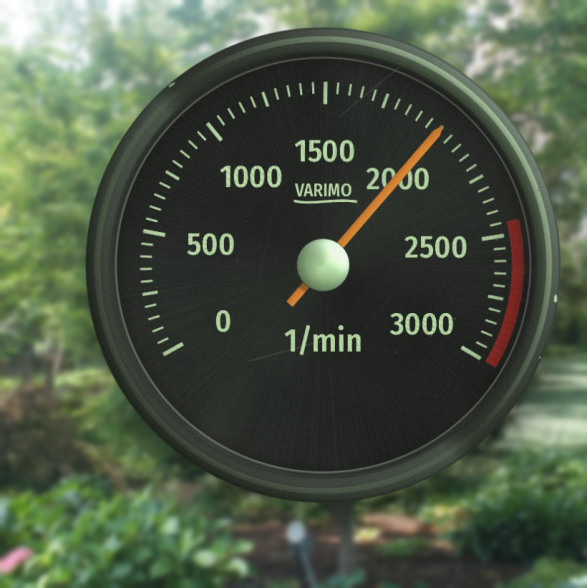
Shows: {"value": 2000, "unit": "rpm"}
